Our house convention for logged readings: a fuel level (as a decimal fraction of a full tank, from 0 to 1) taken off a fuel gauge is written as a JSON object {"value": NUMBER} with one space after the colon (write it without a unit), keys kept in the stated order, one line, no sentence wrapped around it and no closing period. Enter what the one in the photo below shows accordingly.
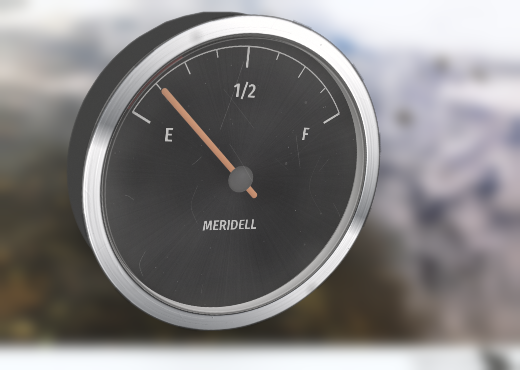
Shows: {"value": 0.125}
